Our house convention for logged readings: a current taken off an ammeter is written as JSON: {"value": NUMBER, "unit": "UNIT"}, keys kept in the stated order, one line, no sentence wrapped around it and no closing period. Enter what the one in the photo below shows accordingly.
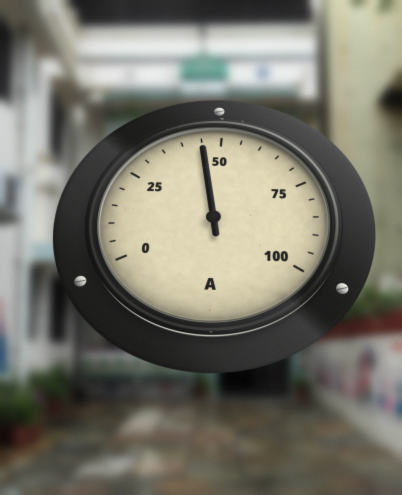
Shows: {"value": 45, "unit": "A"}
